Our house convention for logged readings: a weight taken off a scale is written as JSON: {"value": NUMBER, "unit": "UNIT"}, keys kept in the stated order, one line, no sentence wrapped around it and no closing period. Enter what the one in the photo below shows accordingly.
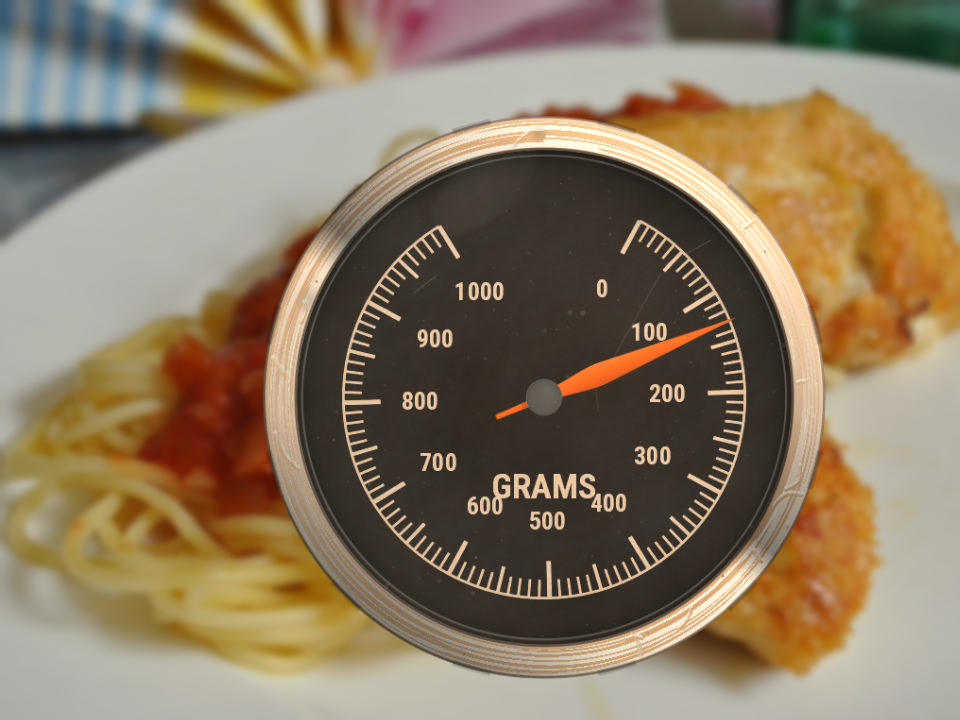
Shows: {"value": 130, "unit": "g"}
